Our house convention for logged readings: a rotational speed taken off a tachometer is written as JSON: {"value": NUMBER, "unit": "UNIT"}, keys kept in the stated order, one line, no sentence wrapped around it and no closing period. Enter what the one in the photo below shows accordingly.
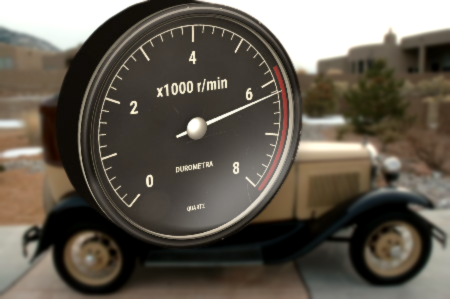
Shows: {"value": 6200, "unit": "rpm"}
